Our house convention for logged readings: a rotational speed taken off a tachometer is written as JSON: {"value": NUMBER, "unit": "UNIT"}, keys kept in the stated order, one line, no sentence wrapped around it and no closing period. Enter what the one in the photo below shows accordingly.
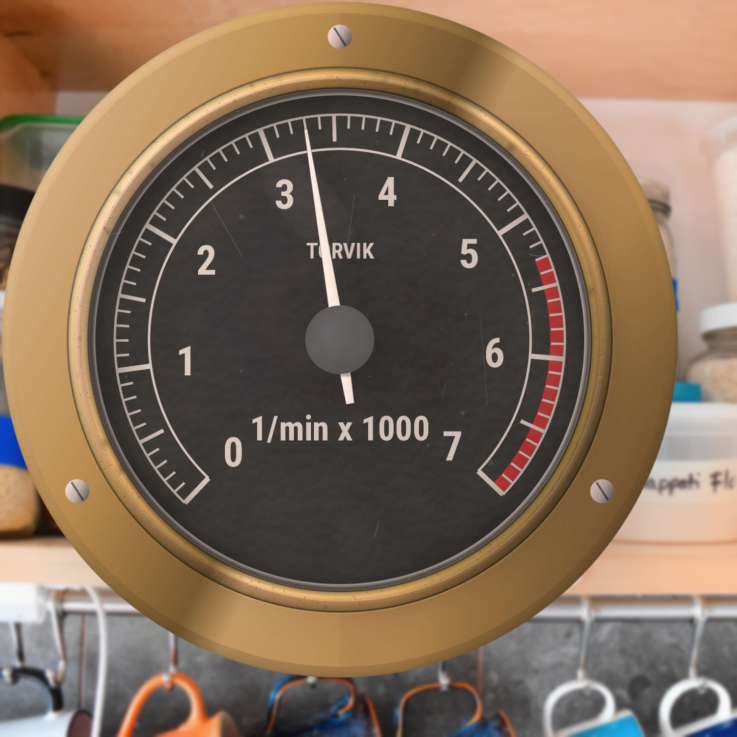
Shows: {"value": 3300, "unit": "rpm"}
